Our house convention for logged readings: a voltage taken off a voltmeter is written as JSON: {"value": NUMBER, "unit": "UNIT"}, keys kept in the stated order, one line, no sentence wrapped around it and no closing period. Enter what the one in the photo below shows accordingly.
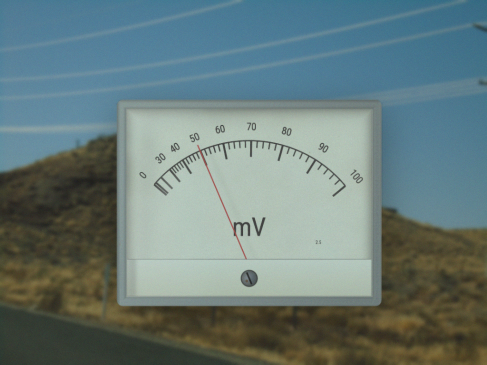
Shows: {"value": 50, "unit": "mV"}
